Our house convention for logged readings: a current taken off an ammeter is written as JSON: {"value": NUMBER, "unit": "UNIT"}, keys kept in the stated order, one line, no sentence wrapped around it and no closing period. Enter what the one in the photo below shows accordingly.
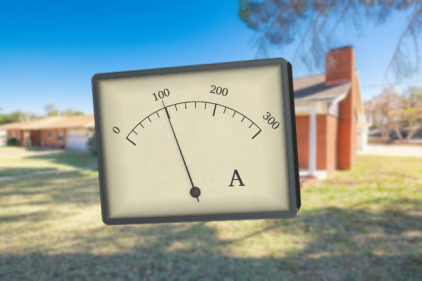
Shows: {"value": 100, "unit": "A"}
